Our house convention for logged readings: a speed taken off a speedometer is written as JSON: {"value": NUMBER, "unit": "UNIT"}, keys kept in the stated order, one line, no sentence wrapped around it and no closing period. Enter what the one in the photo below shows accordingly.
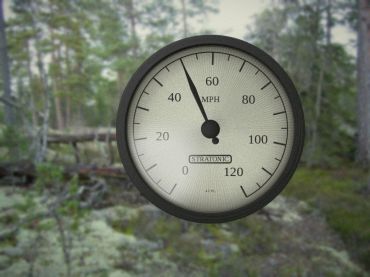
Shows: {"value": 50, "unit": "mph"}
